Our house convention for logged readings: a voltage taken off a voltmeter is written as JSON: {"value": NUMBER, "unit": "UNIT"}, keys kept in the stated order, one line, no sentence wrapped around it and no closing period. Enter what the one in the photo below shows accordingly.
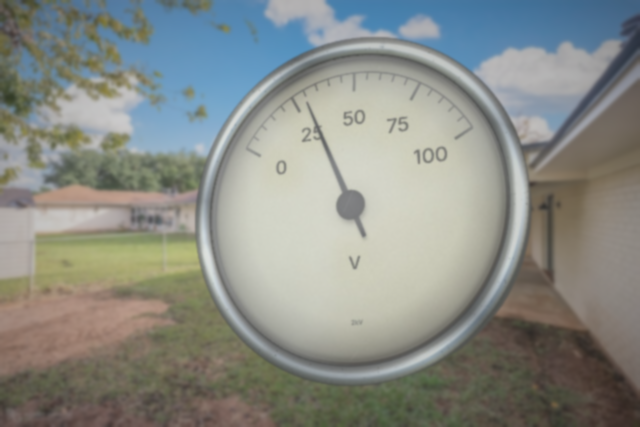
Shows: {"value": 30, "unit": "V"}
